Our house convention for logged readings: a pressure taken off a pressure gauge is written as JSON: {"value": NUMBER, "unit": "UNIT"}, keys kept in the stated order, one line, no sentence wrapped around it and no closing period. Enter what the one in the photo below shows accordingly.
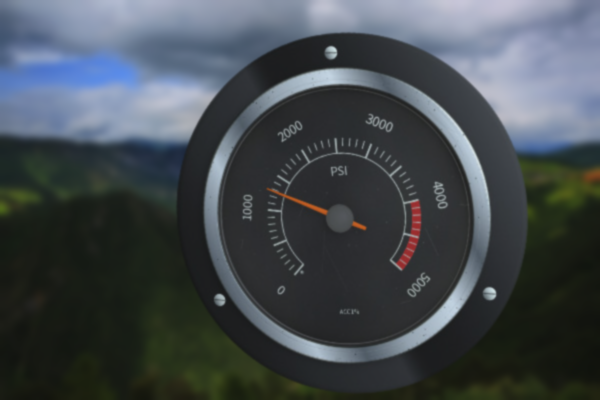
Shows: {"value": 1300, "unit": "psi"}
